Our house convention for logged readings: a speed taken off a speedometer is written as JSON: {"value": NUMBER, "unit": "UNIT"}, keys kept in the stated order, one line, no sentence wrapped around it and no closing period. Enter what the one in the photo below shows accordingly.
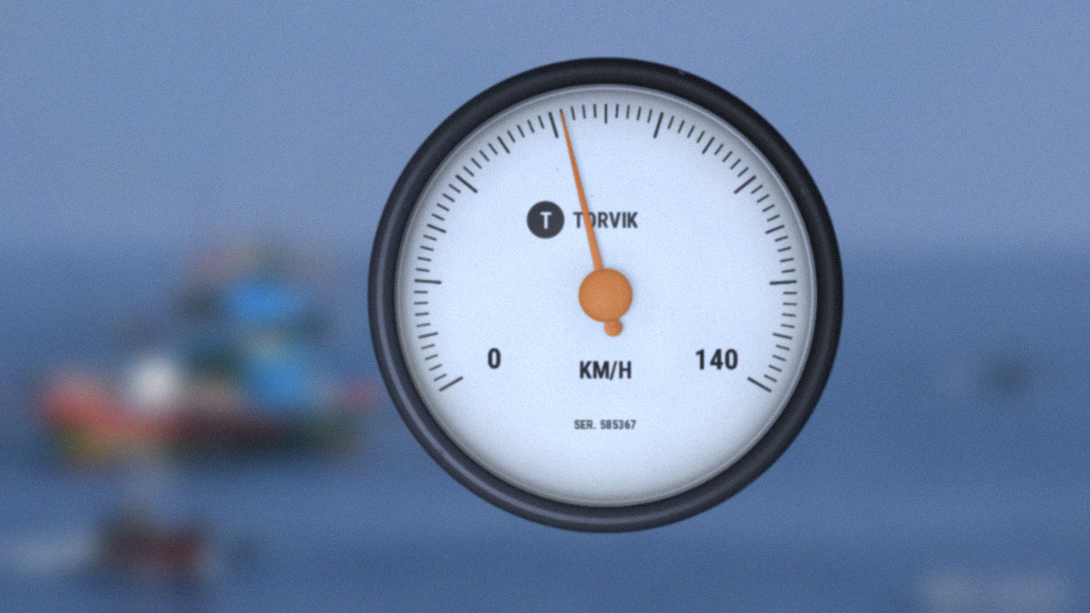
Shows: {"value": 62, "unit": "km/h"}
